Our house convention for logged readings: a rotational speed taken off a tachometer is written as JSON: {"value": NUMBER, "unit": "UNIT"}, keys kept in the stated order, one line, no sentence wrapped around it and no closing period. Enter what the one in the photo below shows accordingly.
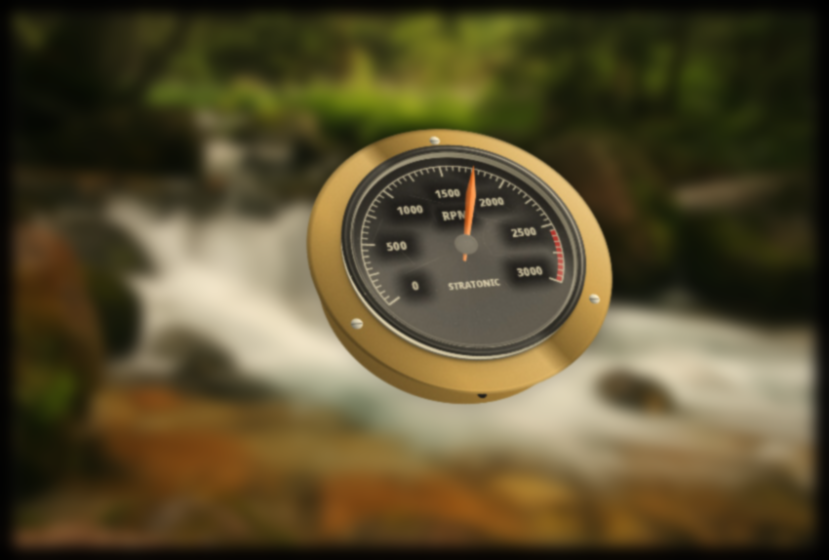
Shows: {"value": 1750, "unit": "rpm"}
